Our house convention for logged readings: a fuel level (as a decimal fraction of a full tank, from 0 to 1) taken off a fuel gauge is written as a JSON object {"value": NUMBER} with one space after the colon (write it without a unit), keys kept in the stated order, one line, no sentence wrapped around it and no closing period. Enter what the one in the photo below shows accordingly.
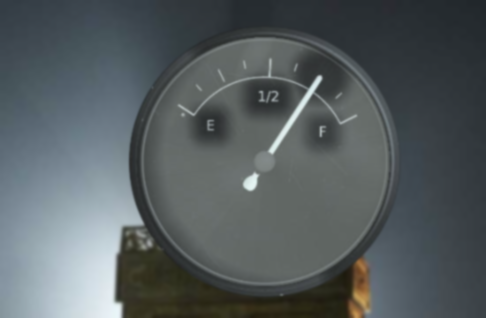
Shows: {"value": 0.75}
